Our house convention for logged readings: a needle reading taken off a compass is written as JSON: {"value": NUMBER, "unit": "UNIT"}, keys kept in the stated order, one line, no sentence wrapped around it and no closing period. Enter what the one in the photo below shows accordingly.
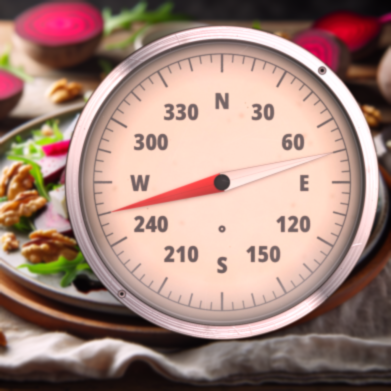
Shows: {"value": 255, "unit": "°"}
